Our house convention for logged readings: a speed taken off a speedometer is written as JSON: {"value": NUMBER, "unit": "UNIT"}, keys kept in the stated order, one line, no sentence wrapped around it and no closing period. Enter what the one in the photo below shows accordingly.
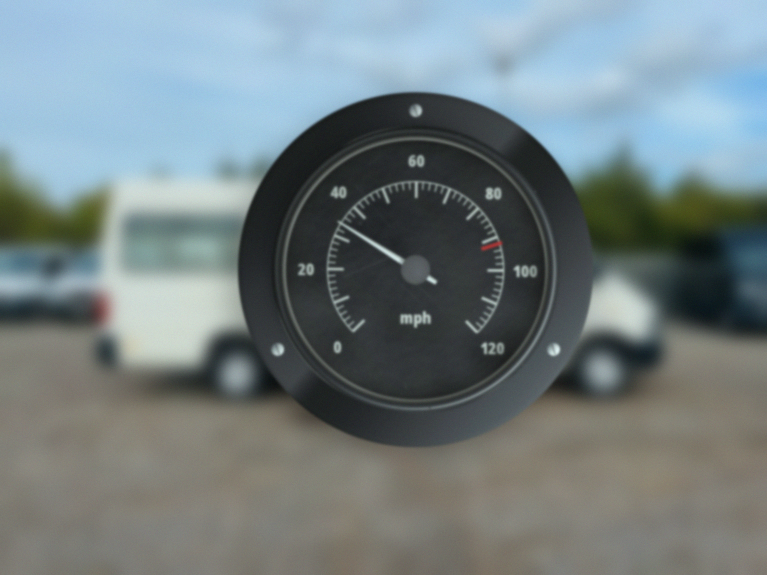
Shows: {"value": 34, "unit": "mph"}
